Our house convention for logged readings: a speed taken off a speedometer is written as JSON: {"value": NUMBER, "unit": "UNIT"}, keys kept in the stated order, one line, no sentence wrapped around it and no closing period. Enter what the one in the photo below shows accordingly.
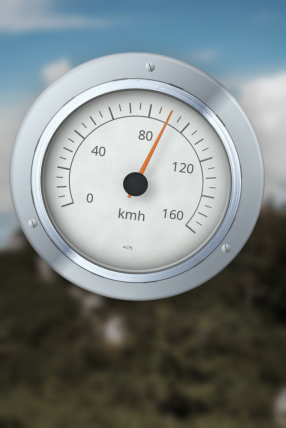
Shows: {"value": 90, "unit": "km/h"}
